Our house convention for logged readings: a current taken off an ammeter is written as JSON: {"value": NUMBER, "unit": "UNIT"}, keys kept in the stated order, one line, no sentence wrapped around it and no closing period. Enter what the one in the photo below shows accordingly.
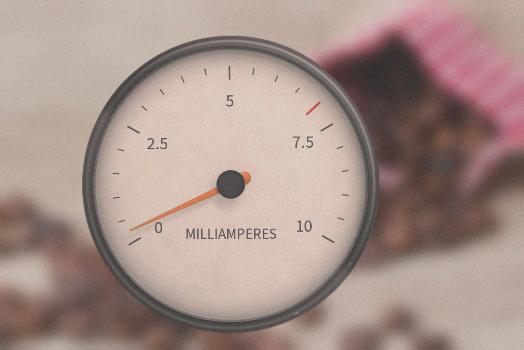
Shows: {"value": 0.25, "unit": "mA"}
